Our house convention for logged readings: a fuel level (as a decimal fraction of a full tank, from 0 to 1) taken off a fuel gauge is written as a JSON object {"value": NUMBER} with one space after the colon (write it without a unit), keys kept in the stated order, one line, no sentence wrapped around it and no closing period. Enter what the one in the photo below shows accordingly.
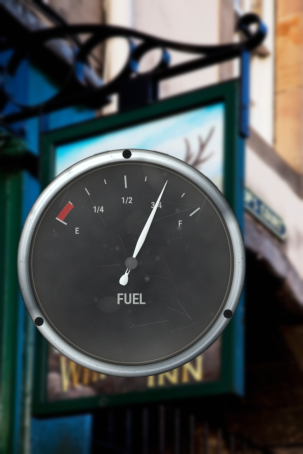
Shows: {"value": 0.75}
